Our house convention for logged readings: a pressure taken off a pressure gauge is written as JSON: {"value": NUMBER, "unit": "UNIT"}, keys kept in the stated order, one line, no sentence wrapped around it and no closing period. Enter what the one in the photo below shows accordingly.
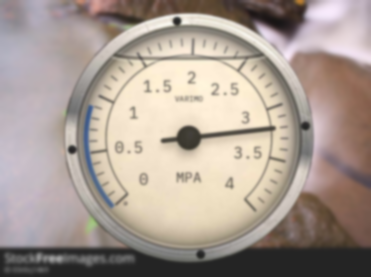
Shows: {"value": 3.2, "unit": "MPa"}
